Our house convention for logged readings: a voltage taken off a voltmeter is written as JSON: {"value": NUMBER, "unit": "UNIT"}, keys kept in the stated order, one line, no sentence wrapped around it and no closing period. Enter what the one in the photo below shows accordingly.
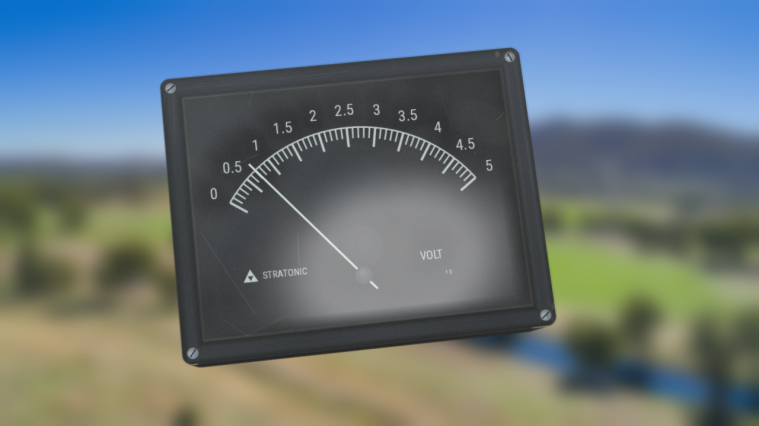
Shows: {"value": 0.7, "unit": "V"}
